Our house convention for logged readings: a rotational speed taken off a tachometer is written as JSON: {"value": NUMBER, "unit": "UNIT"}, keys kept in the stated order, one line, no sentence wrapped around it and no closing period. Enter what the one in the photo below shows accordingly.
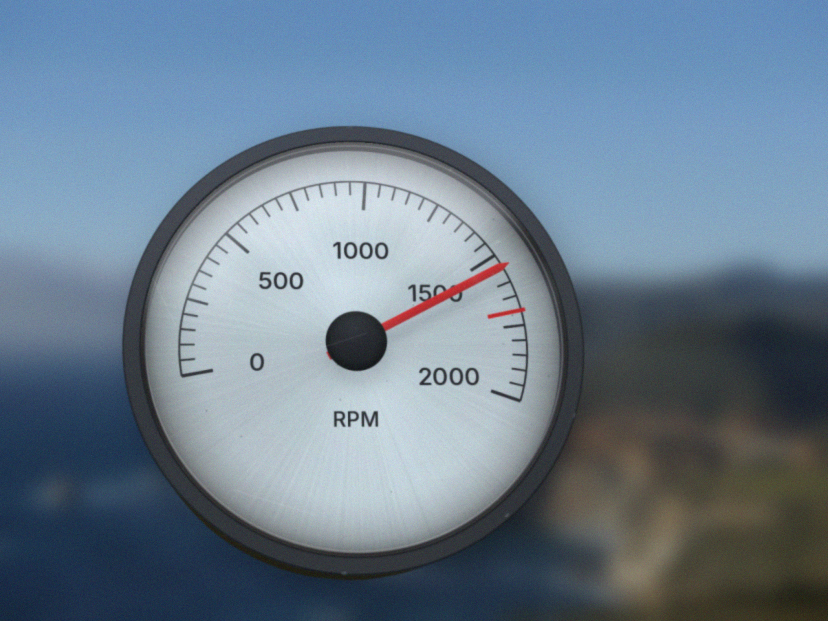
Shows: {"value": 1550, "unit": "rpm"}
